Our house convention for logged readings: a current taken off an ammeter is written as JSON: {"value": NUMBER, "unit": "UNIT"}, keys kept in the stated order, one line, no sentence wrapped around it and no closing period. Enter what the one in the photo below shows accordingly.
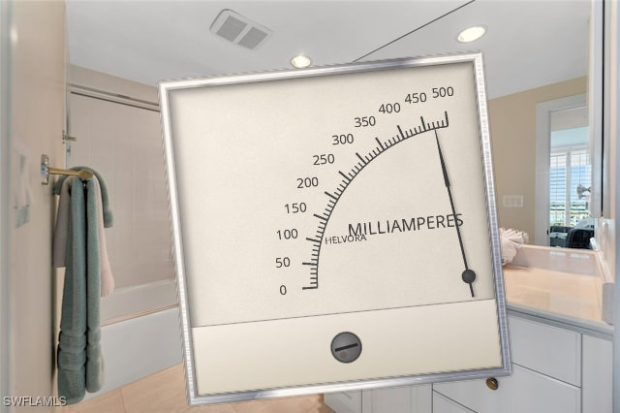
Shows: {"value": 470, "unit": "mA"}
